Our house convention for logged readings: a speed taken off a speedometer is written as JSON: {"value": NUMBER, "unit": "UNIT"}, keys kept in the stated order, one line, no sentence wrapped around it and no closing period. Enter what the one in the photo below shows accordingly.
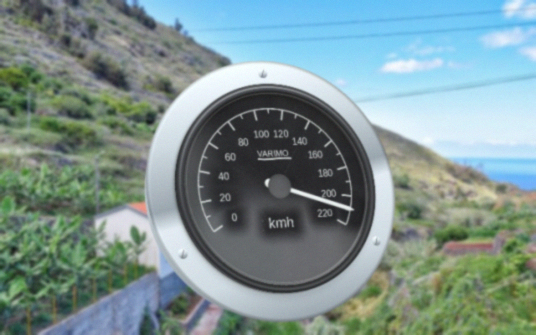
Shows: {"value": 210, "unit": "km/h"}
